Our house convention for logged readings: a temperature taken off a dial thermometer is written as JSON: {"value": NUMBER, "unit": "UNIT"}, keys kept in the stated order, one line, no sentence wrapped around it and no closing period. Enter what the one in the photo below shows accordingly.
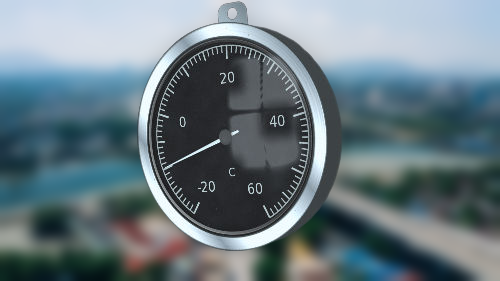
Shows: {"value": -10, "unit": "°C"}
